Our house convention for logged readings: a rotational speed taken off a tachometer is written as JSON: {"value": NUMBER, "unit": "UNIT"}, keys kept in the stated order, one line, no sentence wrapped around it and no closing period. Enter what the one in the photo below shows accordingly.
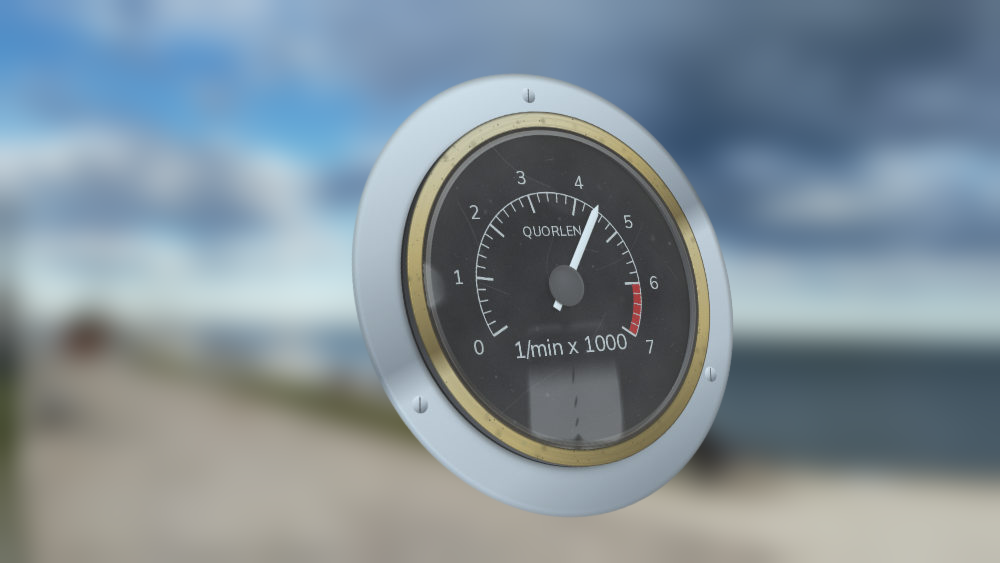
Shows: {"value": 4400, "unit": "rpm"}
